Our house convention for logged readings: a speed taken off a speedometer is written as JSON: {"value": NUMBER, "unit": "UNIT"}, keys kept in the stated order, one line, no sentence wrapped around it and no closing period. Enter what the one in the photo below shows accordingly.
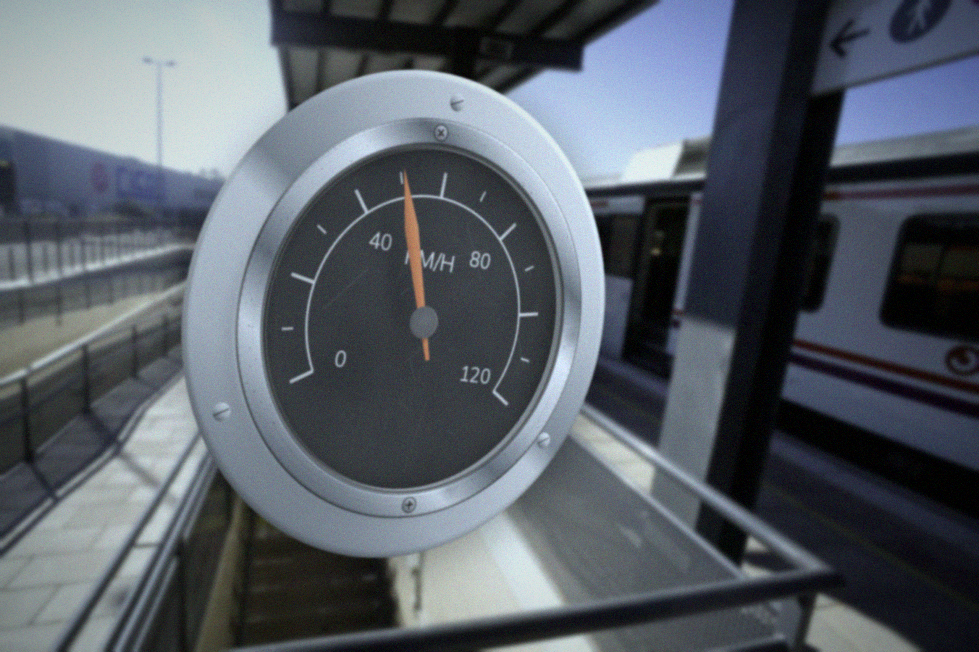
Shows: {"value": 50, "unit": "km/h"}
